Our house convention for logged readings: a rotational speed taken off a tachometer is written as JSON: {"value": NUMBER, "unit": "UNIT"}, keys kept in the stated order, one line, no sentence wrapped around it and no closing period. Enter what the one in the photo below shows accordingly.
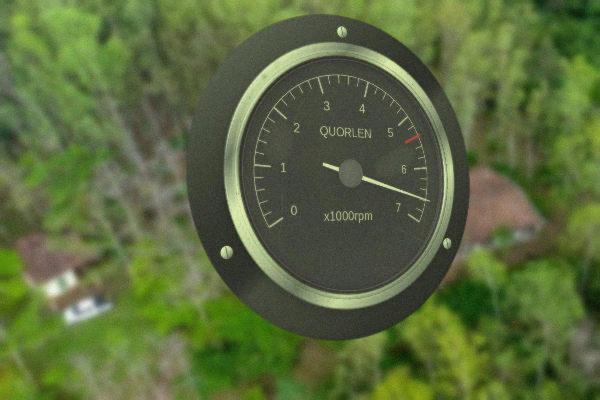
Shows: {"value": 6600, "unit": "rpm"}
